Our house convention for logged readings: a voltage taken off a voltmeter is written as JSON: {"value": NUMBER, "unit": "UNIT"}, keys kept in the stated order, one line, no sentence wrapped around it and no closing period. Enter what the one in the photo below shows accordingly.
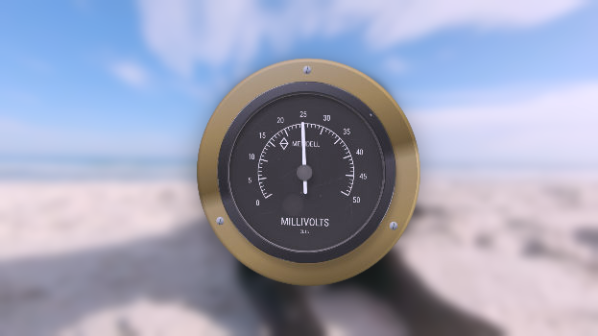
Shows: {"value": 25, "unit": "mV"}
